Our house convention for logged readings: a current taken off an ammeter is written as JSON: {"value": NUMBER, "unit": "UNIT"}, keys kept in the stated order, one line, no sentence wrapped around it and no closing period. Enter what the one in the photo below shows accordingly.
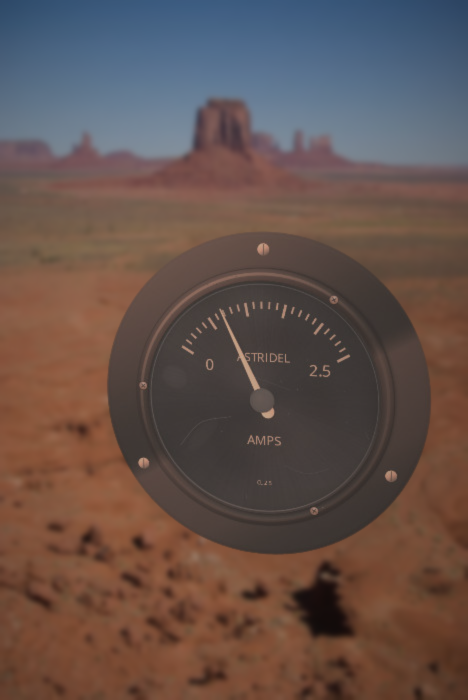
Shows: {"value": 0.7, "unit": "A"}
